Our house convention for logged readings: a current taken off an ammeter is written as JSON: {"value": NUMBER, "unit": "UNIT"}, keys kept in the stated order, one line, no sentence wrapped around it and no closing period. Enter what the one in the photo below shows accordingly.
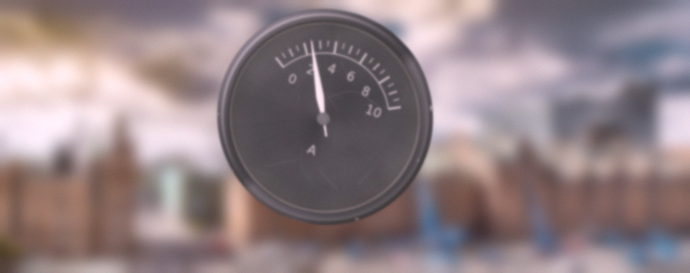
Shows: {"value": 2.5, "unit": "A"}
